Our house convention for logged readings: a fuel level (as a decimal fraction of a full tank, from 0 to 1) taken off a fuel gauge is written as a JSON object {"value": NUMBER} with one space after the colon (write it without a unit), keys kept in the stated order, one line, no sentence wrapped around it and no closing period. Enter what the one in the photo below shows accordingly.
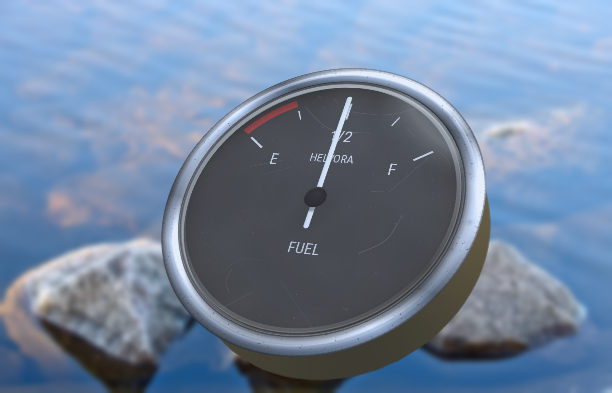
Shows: {"value": 0.5}
